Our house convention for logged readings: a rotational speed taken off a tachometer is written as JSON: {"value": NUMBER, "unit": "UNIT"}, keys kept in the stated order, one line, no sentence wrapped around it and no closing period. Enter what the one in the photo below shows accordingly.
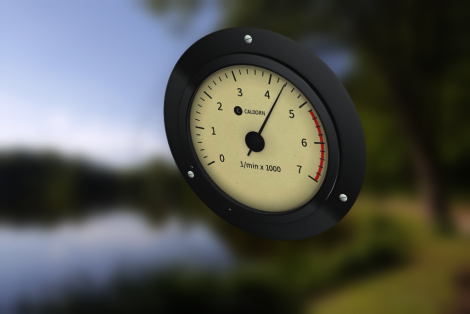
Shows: {"value": 4400, "unit": "rpm"}
